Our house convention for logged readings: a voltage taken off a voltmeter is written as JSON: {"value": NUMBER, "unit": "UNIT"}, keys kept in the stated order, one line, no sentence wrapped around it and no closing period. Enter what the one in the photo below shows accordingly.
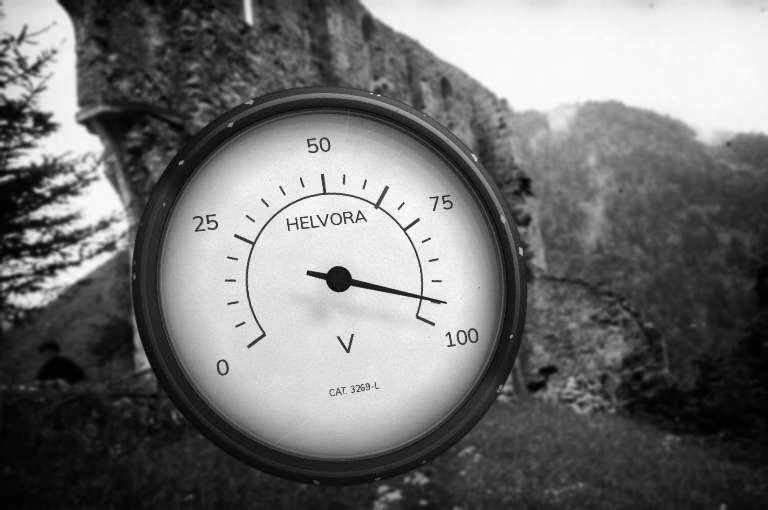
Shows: {"value": 95, "unit": "V"}
